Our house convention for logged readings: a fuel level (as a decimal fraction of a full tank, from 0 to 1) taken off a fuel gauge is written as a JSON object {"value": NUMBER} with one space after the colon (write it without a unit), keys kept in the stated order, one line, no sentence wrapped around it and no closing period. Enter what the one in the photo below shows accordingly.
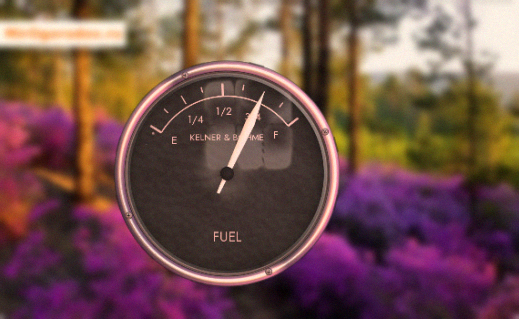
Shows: {"value": 0.75}
